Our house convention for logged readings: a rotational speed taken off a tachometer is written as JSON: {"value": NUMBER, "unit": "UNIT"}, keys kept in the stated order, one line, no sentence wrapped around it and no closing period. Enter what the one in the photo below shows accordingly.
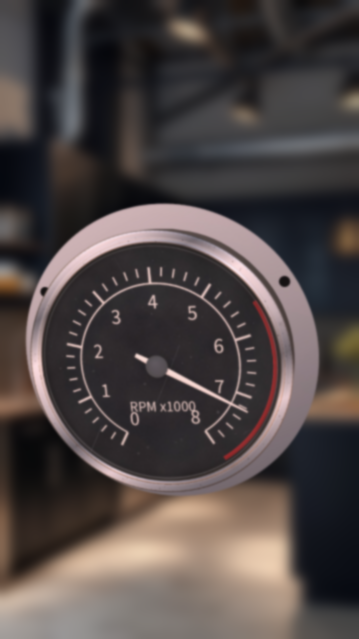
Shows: {"value": 7200, "unit": "rpm"}
